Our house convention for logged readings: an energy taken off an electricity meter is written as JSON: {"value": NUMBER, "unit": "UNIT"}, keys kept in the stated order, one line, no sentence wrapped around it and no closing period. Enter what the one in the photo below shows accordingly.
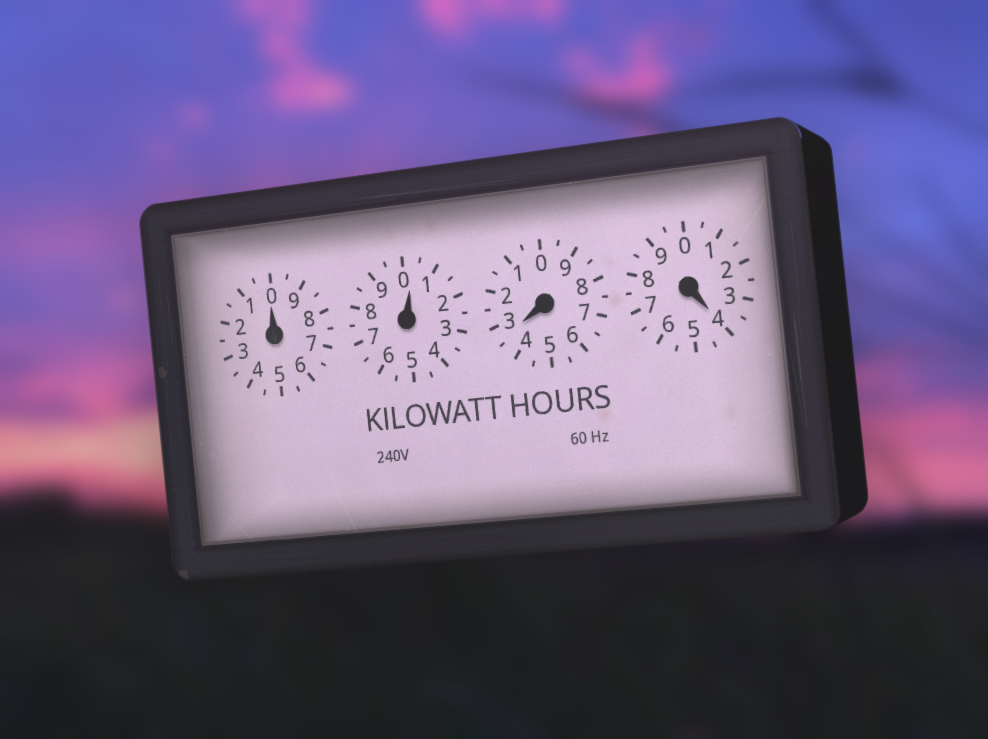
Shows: {"value": 34, "unit": "kWh"}
